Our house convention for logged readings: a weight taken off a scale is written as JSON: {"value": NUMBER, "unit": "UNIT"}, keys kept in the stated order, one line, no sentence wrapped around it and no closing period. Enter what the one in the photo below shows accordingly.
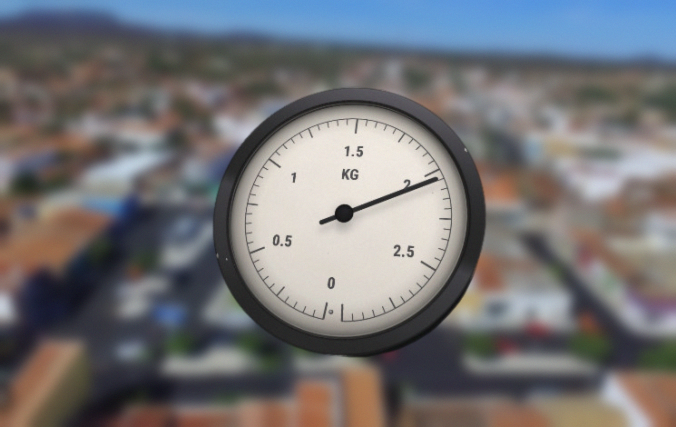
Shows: {"value": 2.05, "unit": "kg"}
